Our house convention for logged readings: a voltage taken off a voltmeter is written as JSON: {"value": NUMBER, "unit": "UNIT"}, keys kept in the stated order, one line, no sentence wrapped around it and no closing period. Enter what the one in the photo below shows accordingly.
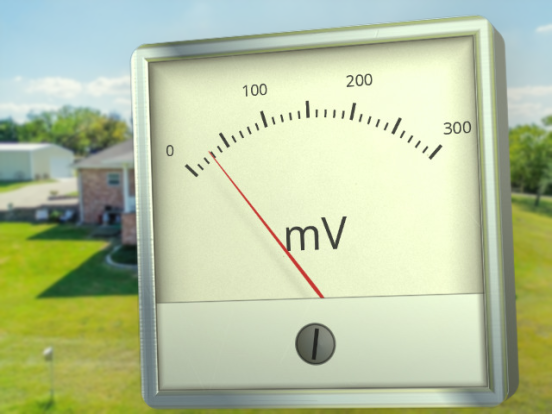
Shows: {"value": 30, "unit": "mV"}
